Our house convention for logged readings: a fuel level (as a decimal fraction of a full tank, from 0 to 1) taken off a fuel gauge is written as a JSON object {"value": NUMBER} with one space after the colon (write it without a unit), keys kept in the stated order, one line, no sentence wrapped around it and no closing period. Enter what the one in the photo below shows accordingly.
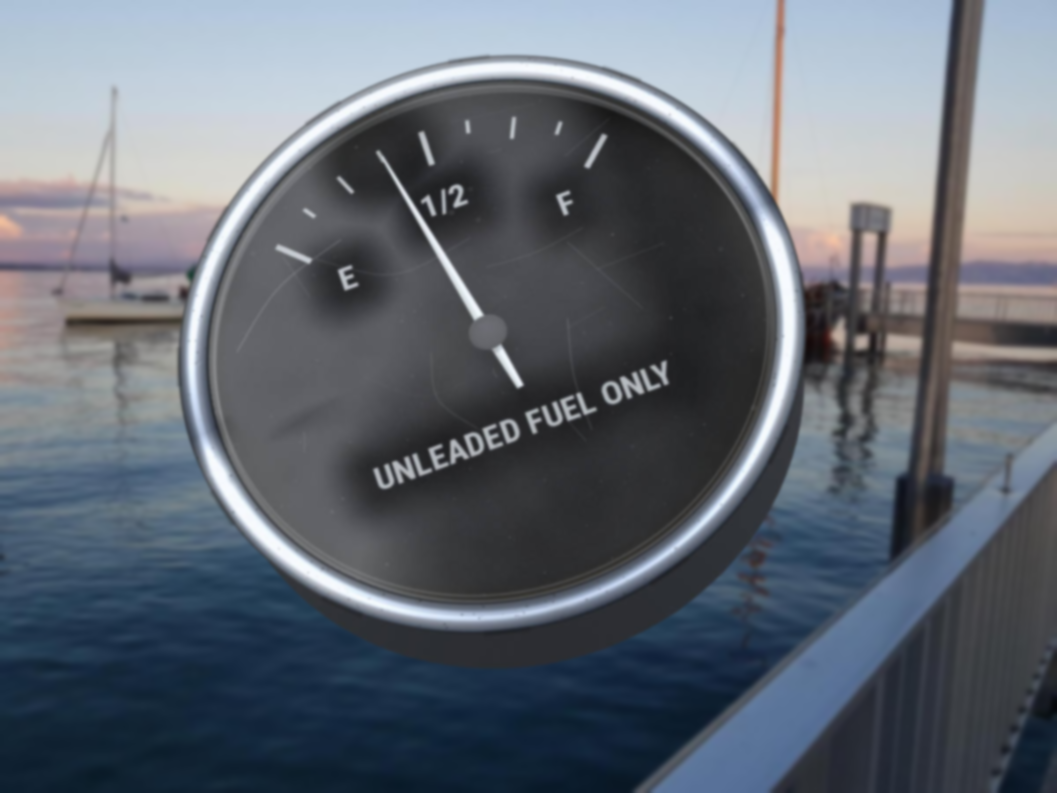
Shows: {"value": 0.375}
